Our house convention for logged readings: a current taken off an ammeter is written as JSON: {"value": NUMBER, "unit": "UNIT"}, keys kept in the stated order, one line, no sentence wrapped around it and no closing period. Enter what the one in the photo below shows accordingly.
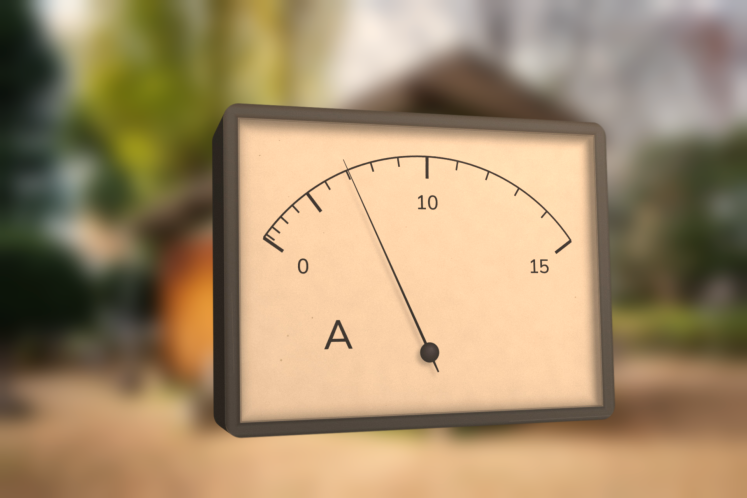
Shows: {"value": 7, "unit": "A"}
